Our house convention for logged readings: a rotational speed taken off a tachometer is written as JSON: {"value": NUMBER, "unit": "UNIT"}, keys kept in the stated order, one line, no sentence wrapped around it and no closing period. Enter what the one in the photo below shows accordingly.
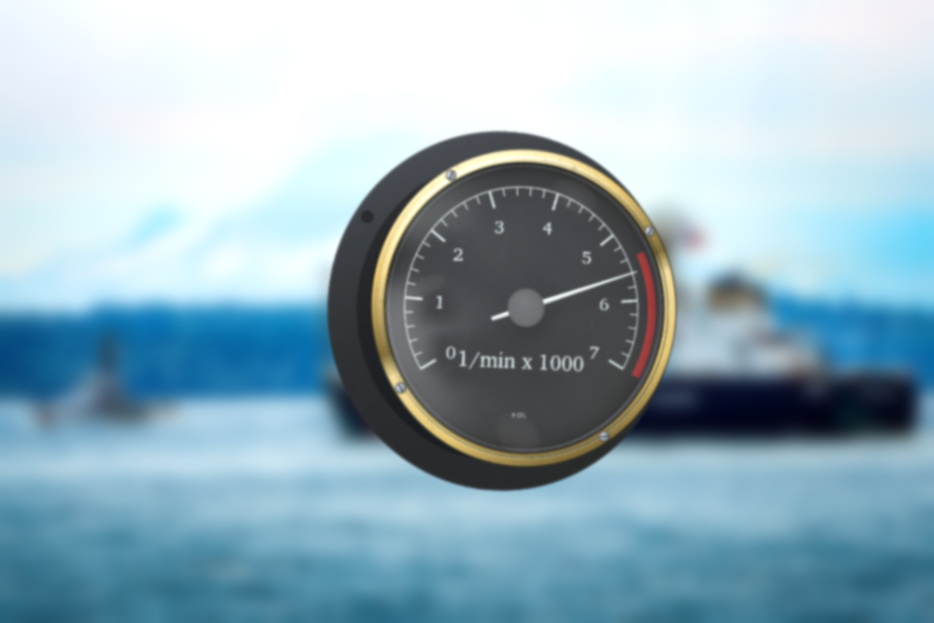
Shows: {"value": 5600, "unit": "rpm"}
